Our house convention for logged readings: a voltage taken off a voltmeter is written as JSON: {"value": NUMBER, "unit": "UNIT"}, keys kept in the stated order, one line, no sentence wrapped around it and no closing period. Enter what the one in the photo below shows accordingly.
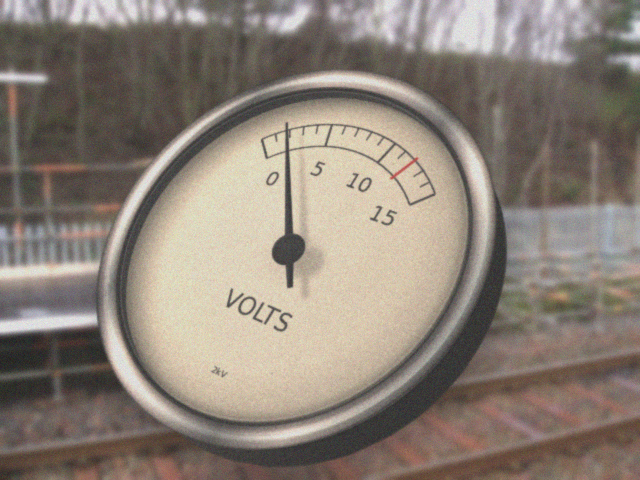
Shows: {"value": 2, "unit": "V"}
